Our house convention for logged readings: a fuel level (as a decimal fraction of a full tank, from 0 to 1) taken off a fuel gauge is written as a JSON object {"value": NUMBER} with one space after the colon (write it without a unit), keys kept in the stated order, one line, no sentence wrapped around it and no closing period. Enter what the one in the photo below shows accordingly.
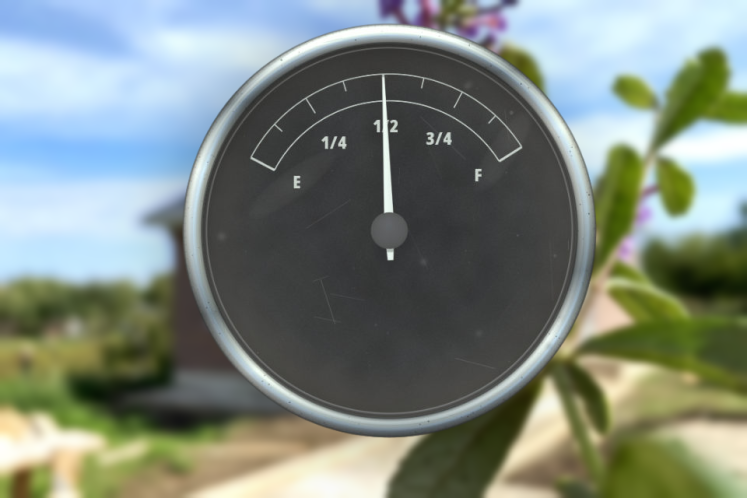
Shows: {"value": 0.5}
